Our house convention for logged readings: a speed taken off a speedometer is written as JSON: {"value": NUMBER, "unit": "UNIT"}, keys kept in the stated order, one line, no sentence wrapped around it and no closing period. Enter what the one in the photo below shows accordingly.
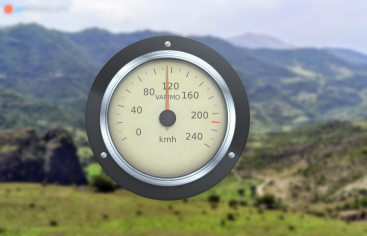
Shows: {"value": 115, "unit": "km/h"}
